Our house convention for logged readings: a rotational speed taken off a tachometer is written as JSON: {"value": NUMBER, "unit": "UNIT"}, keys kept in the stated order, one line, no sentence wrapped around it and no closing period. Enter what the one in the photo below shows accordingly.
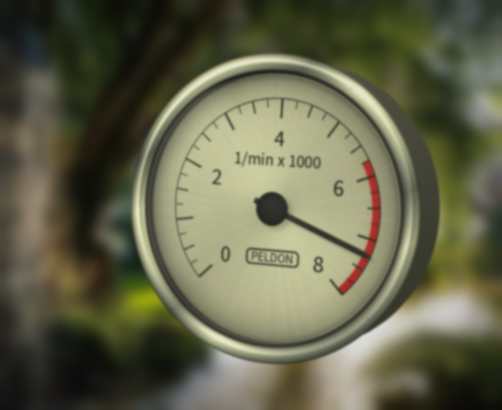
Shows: {"value": 7250, "unit": "rpm"}
